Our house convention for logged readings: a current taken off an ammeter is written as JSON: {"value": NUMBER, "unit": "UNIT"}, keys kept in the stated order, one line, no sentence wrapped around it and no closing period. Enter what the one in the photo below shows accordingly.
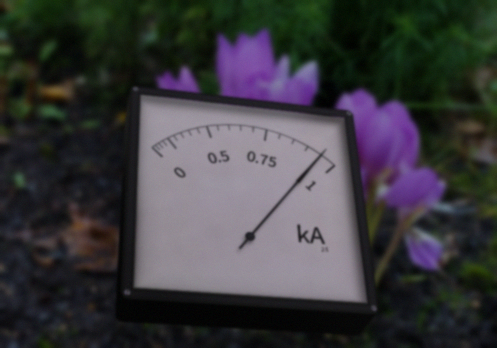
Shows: {"value": 0.95, "unit": "kA"}
